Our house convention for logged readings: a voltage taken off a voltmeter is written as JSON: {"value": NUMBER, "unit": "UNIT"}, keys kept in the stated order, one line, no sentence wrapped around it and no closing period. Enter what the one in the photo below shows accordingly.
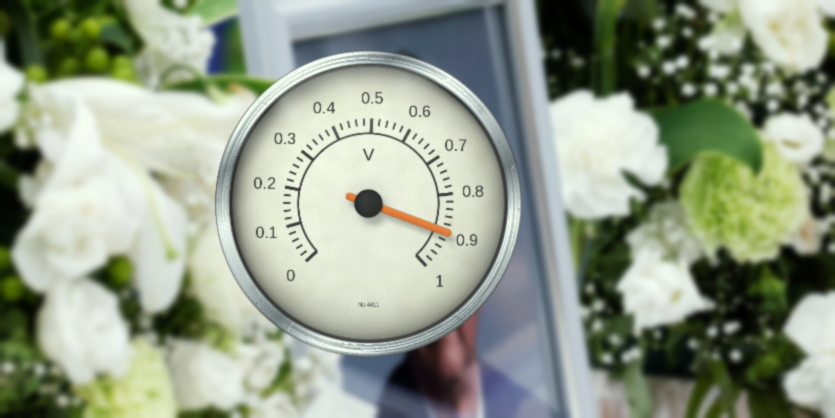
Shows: {"value": 0.9, "unit": "V"}
